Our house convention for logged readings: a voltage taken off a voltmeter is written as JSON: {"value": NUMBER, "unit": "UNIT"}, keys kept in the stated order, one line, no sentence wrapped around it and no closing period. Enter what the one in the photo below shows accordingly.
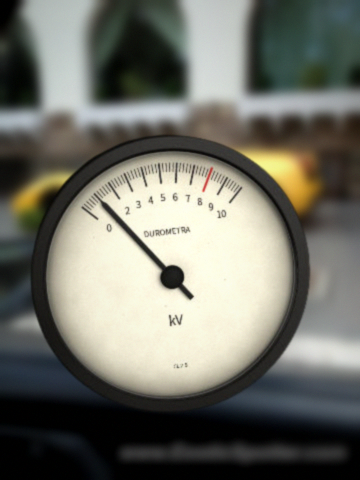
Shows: {"value": 1, "unit": "kV"}
